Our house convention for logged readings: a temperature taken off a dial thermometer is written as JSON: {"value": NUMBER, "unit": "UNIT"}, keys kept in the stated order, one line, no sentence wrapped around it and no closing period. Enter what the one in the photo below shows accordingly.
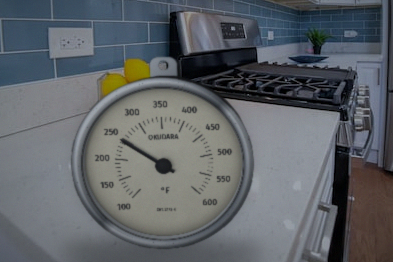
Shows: {"value": 250, "unit": "°F"}
